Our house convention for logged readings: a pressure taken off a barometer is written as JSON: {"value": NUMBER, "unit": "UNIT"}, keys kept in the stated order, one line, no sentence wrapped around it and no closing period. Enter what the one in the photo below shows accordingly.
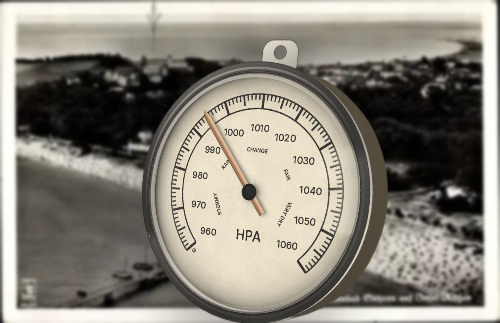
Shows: {"value": 995, "unit": "hPa"}
